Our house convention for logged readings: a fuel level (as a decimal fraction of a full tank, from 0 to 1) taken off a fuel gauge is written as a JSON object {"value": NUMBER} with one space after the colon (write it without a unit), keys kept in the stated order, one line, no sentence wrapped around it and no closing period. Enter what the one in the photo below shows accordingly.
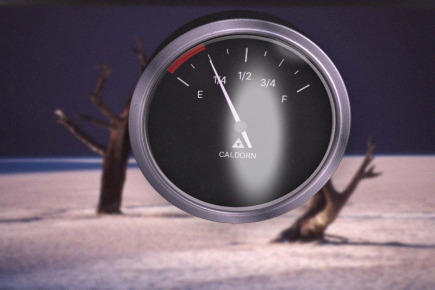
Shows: {"value": 0.25}
